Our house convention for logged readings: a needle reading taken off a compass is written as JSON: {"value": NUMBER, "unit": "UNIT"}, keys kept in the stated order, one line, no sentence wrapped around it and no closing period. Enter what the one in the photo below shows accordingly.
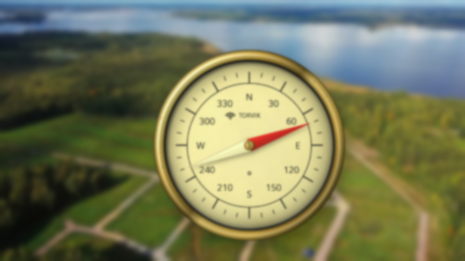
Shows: {"value": 70, "unit": "°"}
